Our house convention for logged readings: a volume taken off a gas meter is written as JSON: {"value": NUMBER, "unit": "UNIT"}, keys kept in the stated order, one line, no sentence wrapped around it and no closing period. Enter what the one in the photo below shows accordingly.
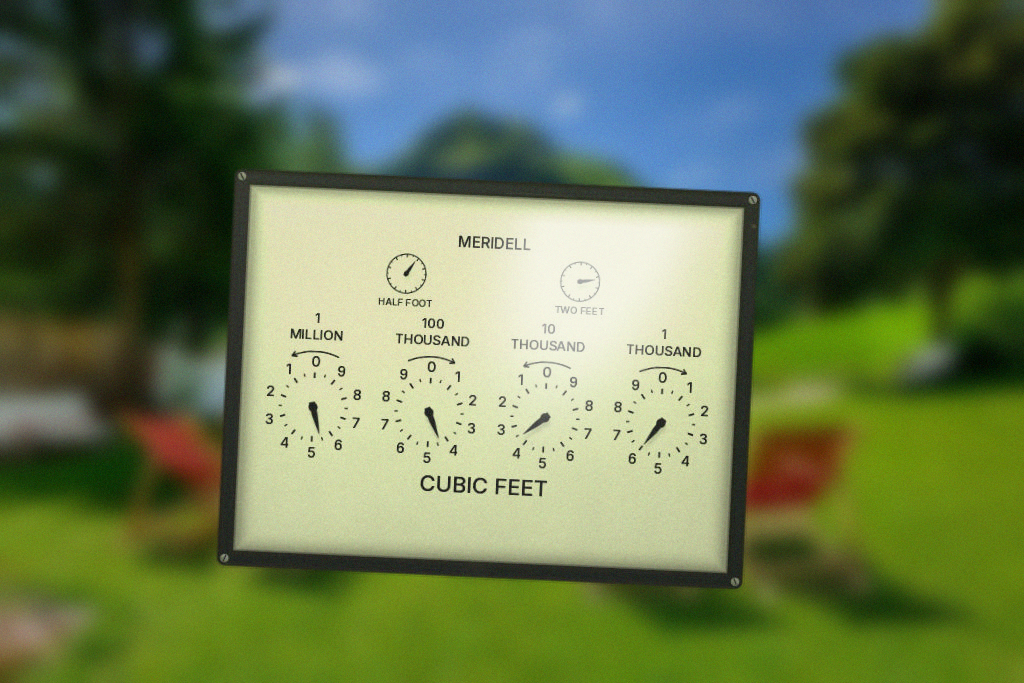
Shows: {"value": 543600, "unit": "ft³"}
